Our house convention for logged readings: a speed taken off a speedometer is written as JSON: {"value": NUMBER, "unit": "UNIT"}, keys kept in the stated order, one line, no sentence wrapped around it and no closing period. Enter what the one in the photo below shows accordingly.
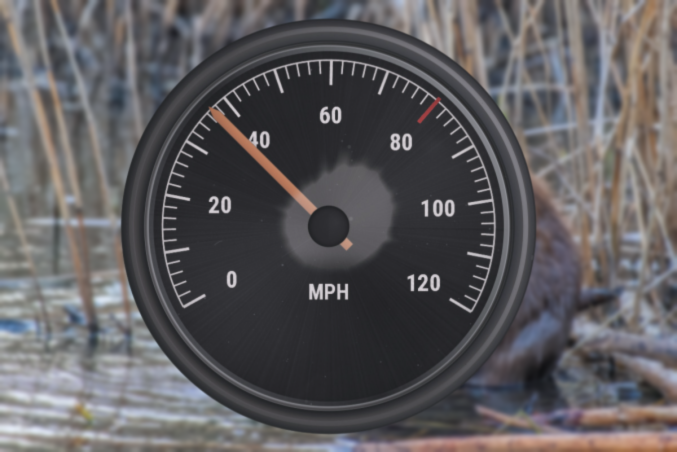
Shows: {"value": 37, "unit": "mph"}
